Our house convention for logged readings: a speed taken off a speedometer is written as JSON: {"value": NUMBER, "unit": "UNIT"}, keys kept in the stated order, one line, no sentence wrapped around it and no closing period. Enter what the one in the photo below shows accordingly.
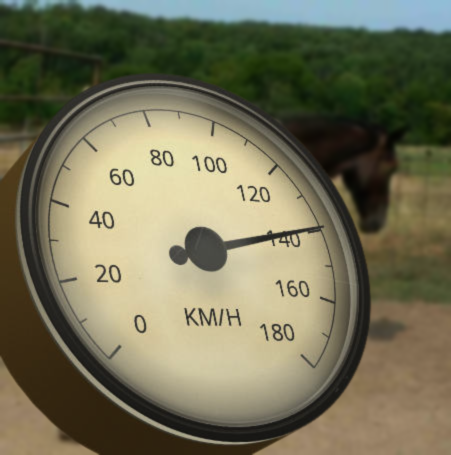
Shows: {"value": 140, "unit": "km/h"}
